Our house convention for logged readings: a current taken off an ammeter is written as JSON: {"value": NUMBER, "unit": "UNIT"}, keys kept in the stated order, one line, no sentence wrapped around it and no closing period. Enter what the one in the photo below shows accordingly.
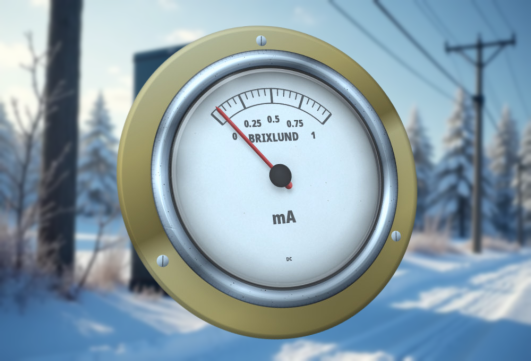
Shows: {"value": 0.05, "unit": "mA"}
